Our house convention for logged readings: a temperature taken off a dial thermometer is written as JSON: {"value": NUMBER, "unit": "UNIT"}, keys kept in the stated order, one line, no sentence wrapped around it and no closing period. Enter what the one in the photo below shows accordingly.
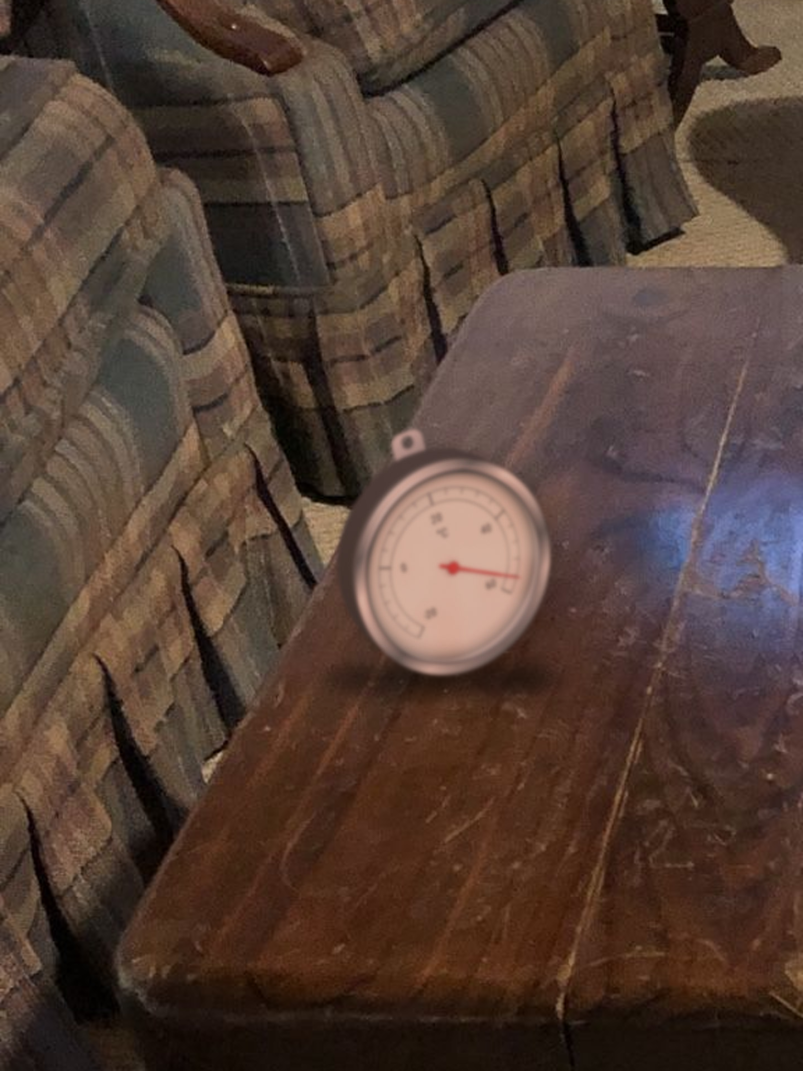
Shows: {"value": 56, "unit": "°C"}
